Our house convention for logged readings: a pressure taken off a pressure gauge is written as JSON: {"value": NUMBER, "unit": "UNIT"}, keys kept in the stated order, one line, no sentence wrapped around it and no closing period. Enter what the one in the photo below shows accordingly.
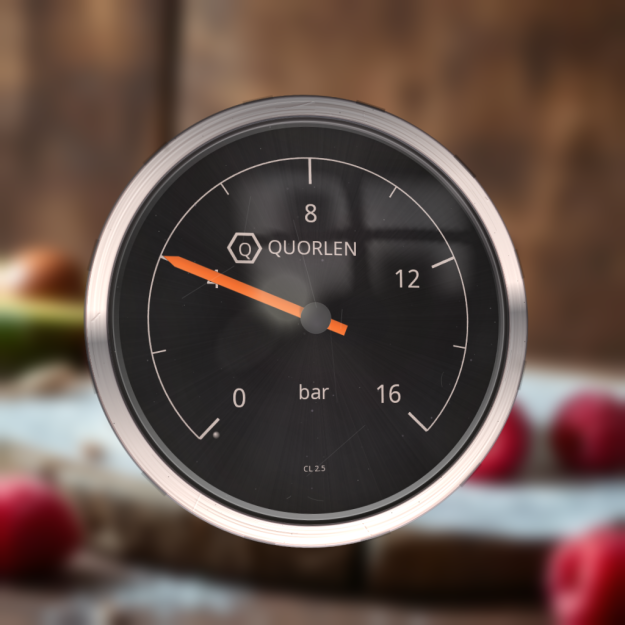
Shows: {"value": 4, "unit": "bar"}
